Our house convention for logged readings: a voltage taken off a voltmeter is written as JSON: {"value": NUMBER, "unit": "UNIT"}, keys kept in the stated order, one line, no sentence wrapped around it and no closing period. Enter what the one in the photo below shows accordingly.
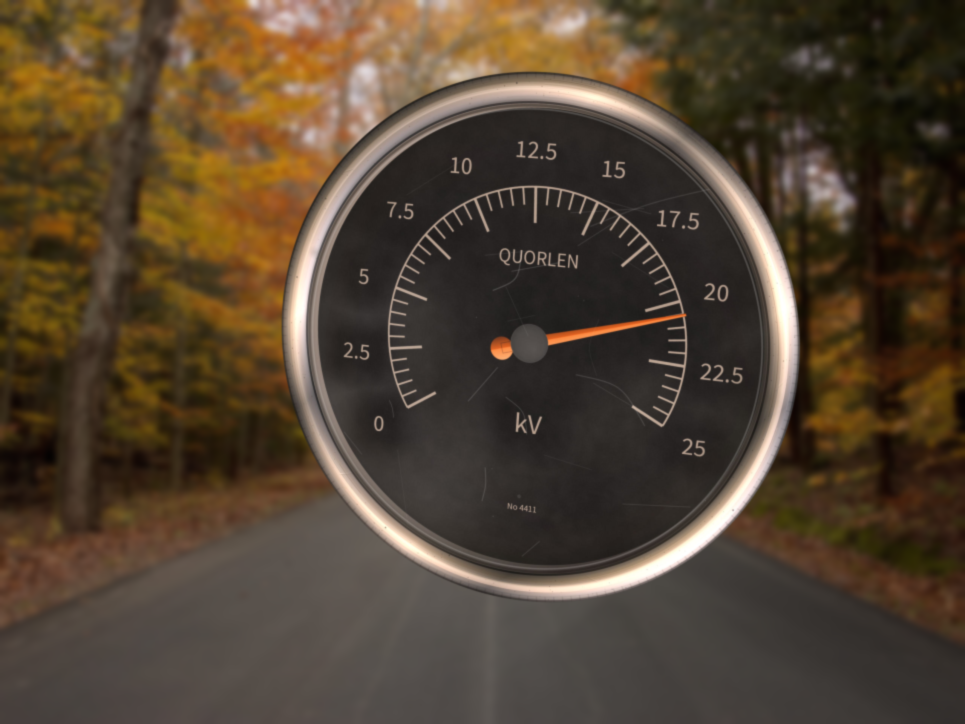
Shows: {"value": 20.5, "unit": "kV"}
